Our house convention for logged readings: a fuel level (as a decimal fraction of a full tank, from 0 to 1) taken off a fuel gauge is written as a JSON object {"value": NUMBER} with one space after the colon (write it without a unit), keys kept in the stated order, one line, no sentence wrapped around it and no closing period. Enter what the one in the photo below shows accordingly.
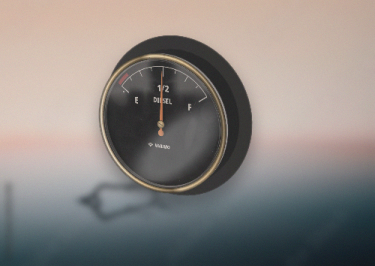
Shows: {"value": 0.5}
